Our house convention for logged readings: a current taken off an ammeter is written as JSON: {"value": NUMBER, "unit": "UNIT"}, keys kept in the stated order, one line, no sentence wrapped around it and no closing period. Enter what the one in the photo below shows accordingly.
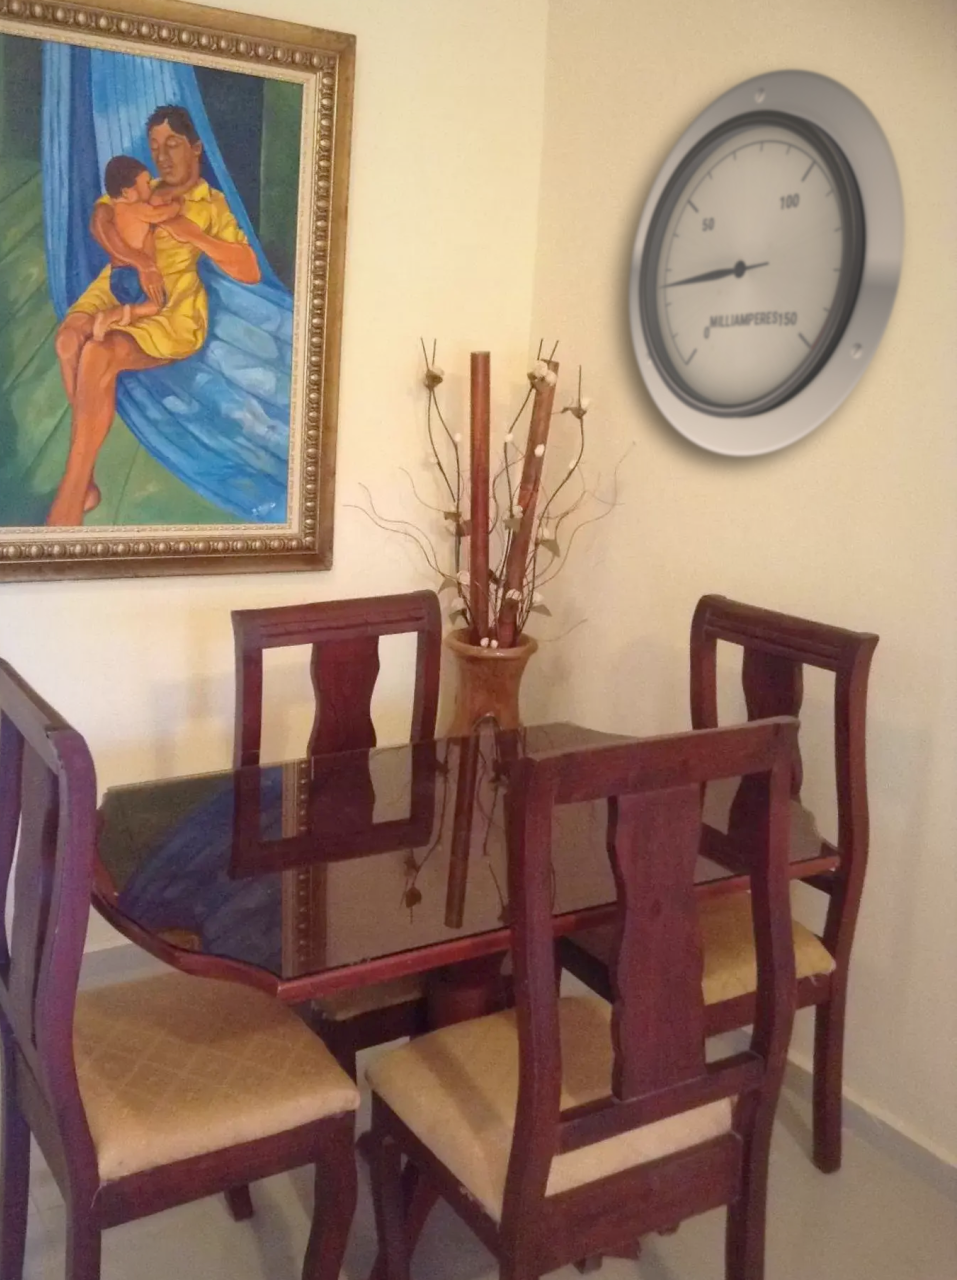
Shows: {"value": 25, "unit": "mA"}
